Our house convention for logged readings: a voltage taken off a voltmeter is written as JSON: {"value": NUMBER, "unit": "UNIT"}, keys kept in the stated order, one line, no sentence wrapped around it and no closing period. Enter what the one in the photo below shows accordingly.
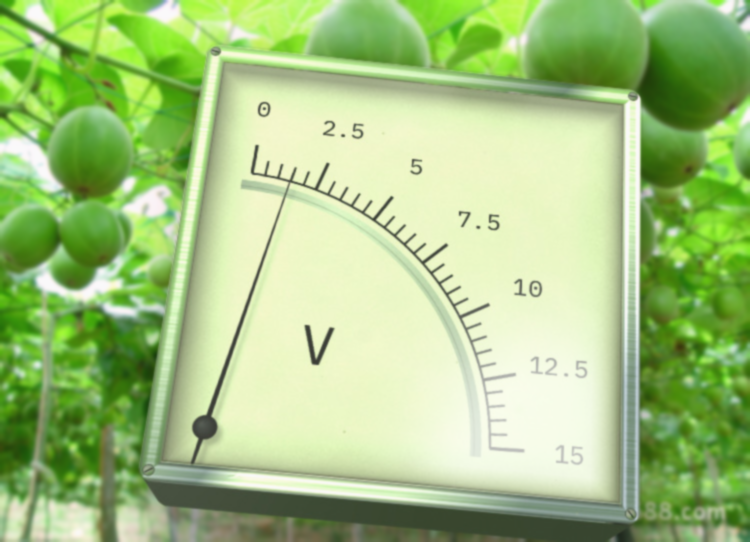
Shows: {"value": 1.5, "unit": "V"}
